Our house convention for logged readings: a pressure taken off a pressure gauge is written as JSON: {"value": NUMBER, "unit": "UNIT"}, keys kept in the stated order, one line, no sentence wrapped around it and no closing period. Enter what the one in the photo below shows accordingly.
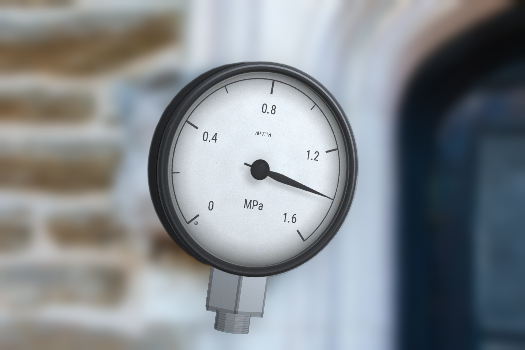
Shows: {"value": 1.4, "unit": "MPa"}
